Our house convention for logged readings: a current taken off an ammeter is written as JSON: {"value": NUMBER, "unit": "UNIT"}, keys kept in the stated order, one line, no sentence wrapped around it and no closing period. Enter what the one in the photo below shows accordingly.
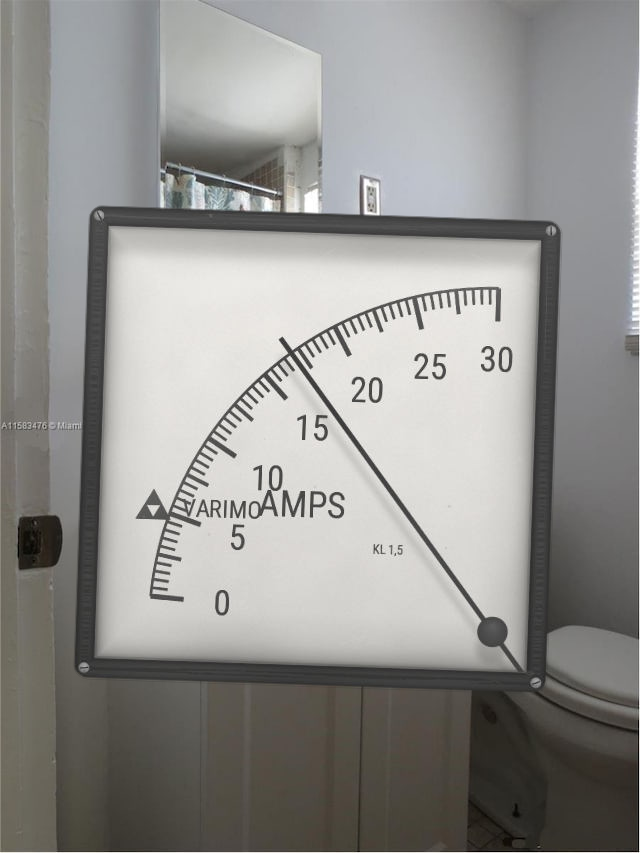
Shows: {"value": 17, "unit": "A"}
